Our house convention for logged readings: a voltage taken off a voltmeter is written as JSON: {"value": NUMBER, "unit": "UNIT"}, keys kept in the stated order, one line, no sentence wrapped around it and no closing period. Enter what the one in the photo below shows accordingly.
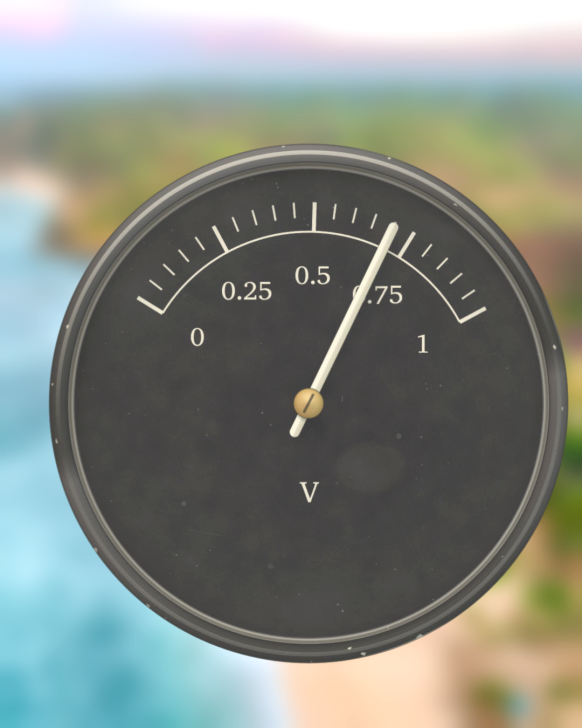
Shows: {"value": 0.7, "unit": "V"}
